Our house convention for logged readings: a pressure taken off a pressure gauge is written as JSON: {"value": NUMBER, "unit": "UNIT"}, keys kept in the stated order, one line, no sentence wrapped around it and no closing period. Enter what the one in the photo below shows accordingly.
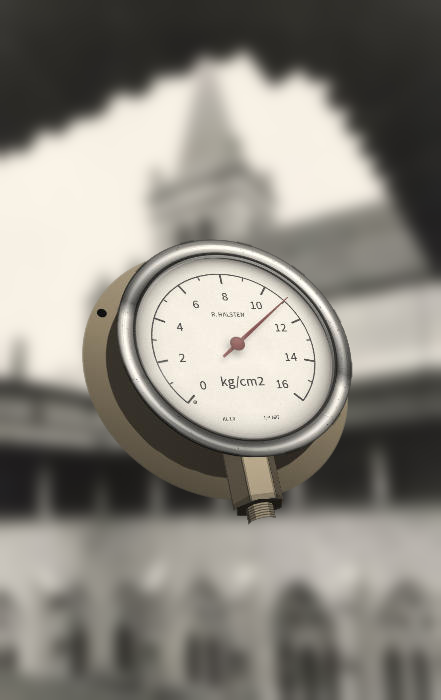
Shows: {"value": 11, "unit": "kg/cm²"}
